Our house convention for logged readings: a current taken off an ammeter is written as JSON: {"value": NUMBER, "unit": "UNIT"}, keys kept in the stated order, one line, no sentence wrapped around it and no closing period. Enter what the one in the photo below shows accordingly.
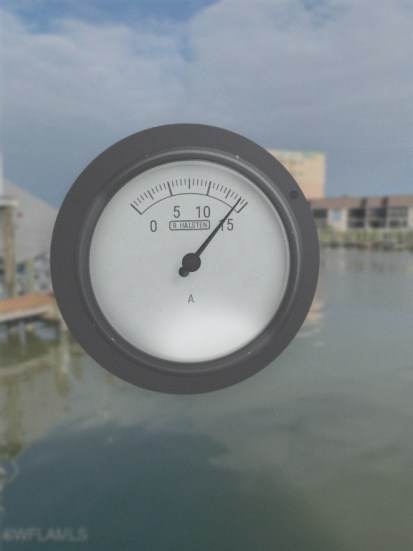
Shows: {"value": 14, "unit": "A"}
